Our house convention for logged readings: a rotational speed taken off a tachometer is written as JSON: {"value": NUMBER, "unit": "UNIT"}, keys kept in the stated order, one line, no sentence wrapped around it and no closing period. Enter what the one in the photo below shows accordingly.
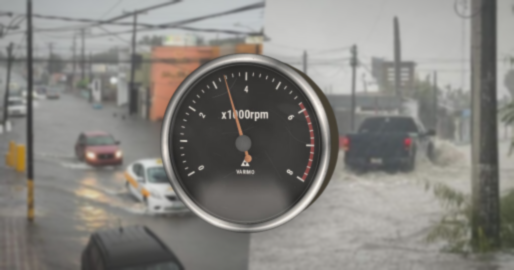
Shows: {"value": 3400, "unit": "rpm"}
